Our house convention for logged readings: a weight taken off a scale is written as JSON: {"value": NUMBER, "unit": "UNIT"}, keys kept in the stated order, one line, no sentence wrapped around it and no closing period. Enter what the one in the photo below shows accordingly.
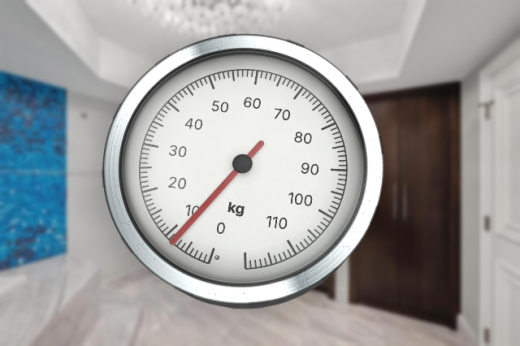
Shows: {"value": 8, "unit": "kg"}
